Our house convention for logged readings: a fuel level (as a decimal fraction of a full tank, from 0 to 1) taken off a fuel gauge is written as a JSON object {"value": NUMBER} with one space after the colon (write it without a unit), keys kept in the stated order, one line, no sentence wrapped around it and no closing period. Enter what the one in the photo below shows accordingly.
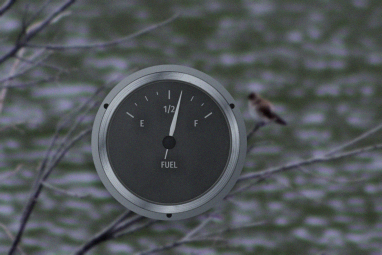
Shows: {"value": 0.625}
